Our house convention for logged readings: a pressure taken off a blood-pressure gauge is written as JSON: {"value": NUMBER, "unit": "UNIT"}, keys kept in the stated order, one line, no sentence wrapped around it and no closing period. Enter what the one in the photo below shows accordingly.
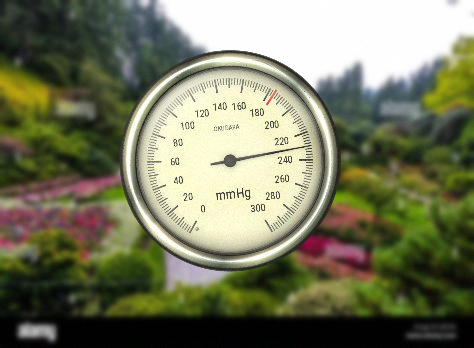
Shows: {"value": 230, "unit": "mmHg"}
